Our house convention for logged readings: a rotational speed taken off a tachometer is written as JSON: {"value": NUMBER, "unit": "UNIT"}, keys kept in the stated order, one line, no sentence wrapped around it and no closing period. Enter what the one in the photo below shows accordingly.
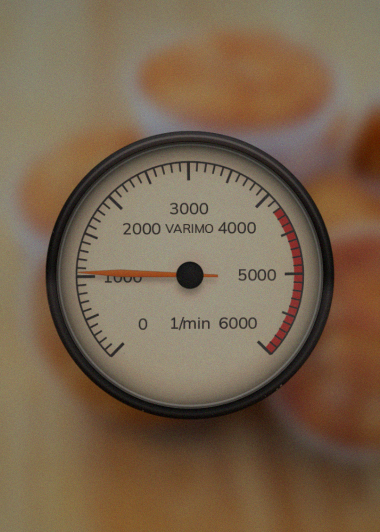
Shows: {"value": 1050, "unit": "rpm"}
